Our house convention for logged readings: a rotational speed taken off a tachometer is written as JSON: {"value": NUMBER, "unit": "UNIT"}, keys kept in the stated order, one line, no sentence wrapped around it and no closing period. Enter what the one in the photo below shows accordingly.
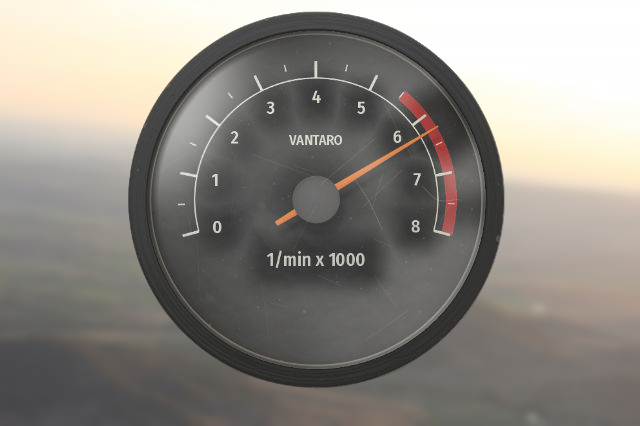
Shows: {"value": 6250, "unit": "rpm"}
